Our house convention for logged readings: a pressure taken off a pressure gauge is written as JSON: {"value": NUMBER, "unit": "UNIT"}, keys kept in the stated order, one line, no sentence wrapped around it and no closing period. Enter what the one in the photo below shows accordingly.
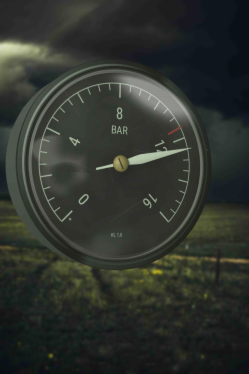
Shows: {"value": 12.5, "unit": "bar"}
